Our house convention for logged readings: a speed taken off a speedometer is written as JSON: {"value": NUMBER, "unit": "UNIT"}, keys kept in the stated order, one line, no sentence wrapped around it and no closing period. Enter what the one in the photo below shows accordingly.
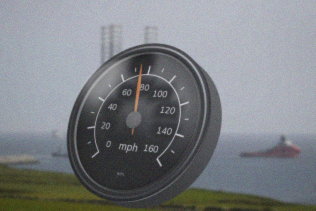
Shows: {"value": 75, "unit": "mph"}
